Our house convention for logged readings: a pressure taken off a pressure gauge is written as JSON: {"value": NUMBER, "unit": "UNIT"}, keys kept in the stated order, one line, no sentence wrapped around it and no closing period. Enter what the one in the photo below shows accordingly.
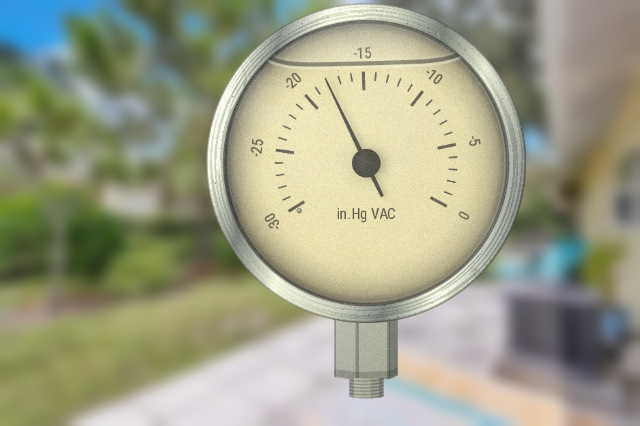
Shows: {"value": -18, "unit": "inHg"}
